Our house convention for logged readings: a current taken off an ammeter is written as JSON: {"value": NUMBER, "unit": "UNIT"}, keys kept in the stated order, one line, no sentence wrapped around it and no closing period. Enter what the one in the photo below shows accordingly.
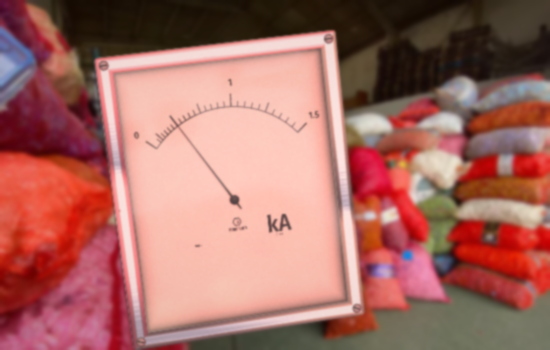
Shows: {"value": 0.5, "unit": "kA"}
